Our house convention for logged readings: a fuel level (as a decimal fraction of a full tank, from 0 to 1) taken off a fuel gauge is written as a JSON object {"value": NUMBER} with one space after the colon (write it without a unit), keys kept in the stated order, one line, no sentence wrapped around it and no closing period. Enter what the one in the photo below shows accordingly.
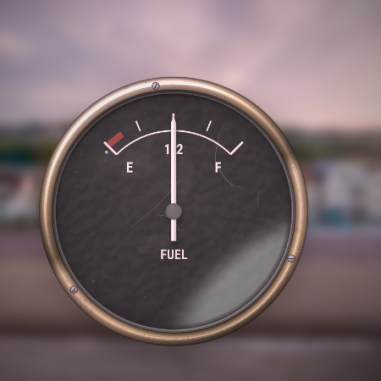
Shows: {"value": 0.5}
